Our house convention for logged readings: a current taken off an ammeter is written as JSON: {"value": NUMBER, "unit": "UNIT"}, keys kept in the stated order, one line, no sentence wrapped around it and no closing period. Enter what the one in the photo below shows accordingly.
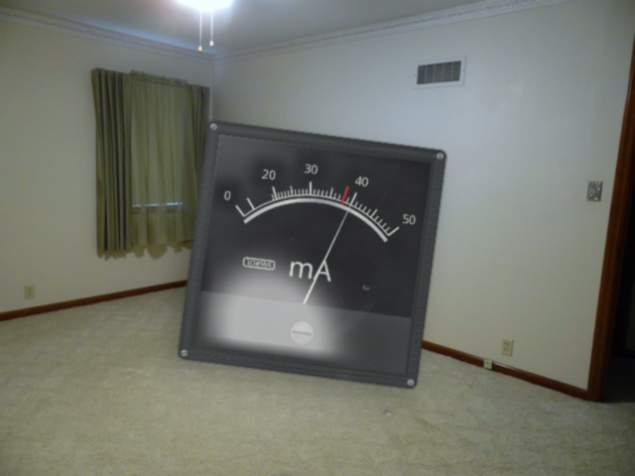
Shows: {"value": 40, "unit": "mA"}
